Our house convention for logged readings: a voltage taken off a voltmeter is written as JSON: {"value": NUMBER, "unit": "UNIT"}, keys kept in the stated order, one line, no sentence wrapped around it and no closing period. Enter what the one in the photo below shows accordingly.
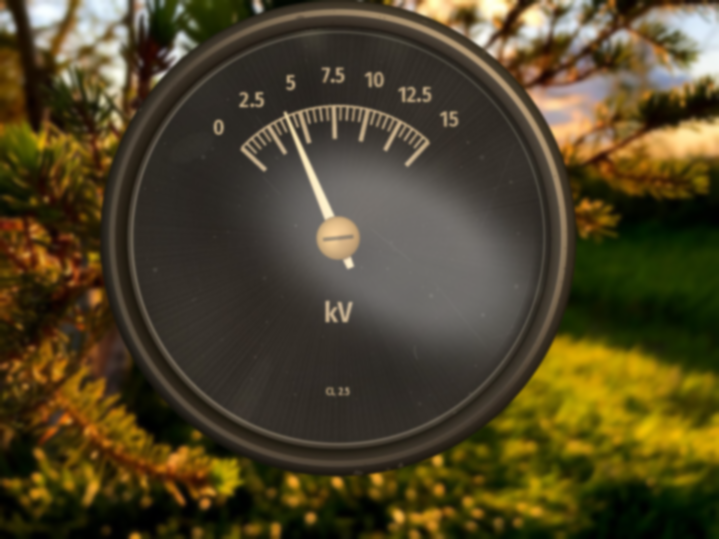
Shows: {"value": 4, "unit": "kV"}
